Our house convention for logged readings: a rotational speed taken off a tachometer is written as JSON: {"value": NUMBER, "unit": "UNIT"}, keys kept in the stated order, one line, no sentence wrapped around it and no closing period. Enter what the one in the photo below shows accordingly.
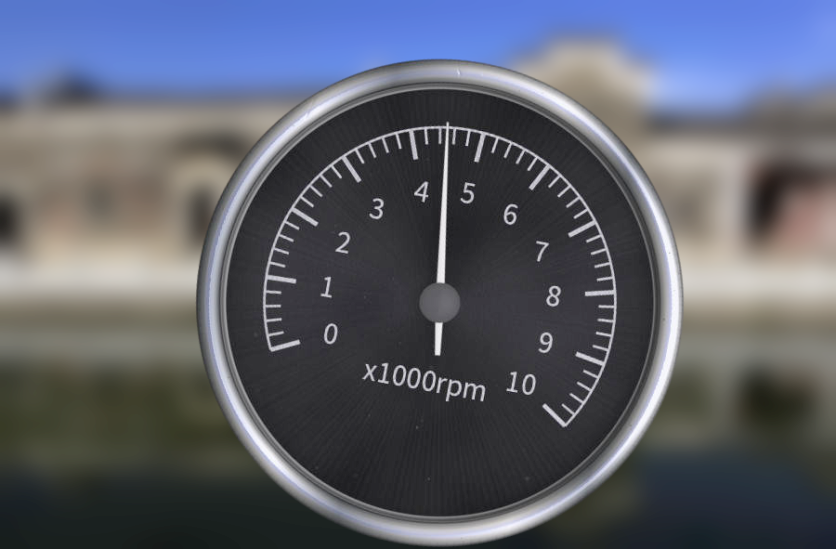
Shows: {"value": 4500, "unit": "rpm"}
